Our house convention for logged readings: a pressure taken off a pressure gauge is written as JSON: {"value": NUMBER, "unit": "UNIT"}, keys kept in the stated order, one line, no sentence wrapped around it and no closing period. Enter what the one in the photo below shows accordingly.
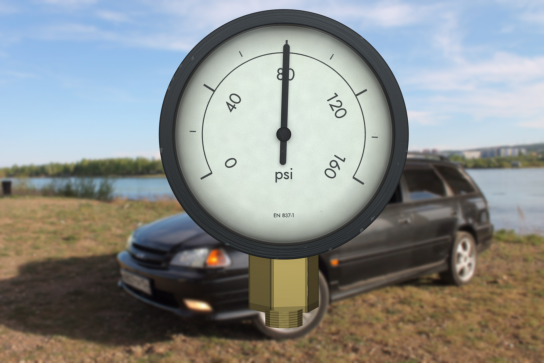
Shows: {"value": 80, "unit": "psi"}
